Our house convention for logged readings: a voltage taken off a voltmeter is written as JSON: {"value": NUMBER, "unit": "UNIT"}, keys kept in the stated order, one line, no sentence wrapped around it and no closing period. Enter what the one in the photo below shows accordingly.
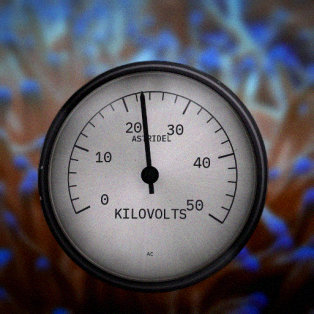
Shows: {"value": 23, "unit": "kV"}
